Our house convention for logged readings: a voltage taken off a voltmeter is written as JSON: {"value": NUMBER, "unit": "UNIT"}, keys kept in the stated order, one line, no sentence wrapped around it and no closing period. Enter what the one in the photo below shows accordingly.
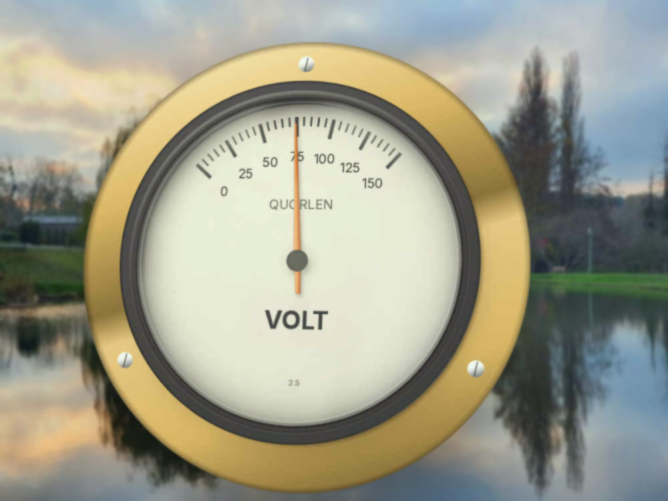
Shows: {"value": 75, "unit": "V"}
